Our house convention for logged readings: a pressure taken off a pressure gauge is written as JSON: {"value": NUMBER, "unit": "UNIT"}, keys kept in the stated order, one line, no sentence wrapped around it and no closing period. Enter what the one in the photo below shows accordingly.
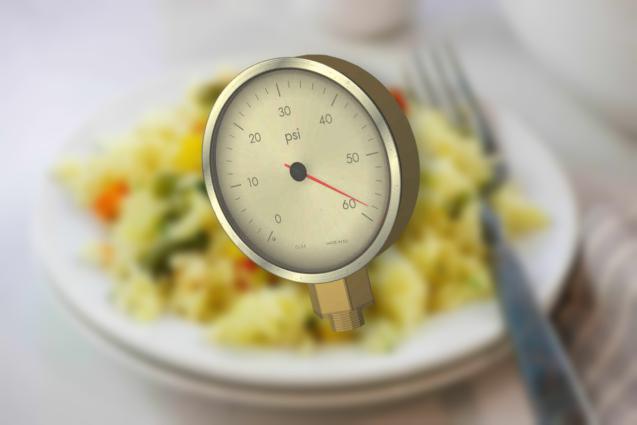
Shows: {"value": 58, "unit": "psi"}
